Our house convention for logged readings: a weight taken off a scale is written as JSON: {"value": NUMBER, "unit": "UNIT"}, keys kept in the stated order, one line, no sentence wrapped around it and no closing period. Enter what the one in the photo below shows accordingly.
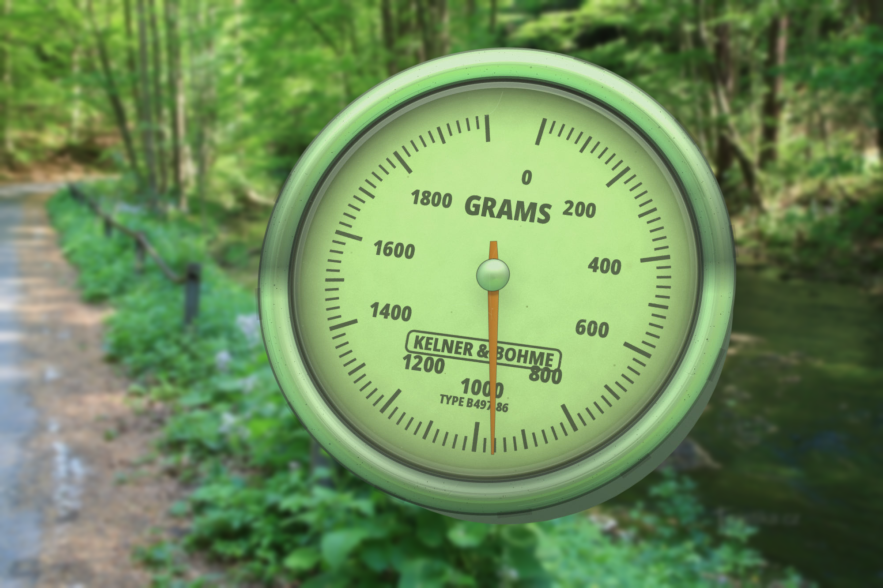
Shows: {"value": 960, "unit": "g"}
